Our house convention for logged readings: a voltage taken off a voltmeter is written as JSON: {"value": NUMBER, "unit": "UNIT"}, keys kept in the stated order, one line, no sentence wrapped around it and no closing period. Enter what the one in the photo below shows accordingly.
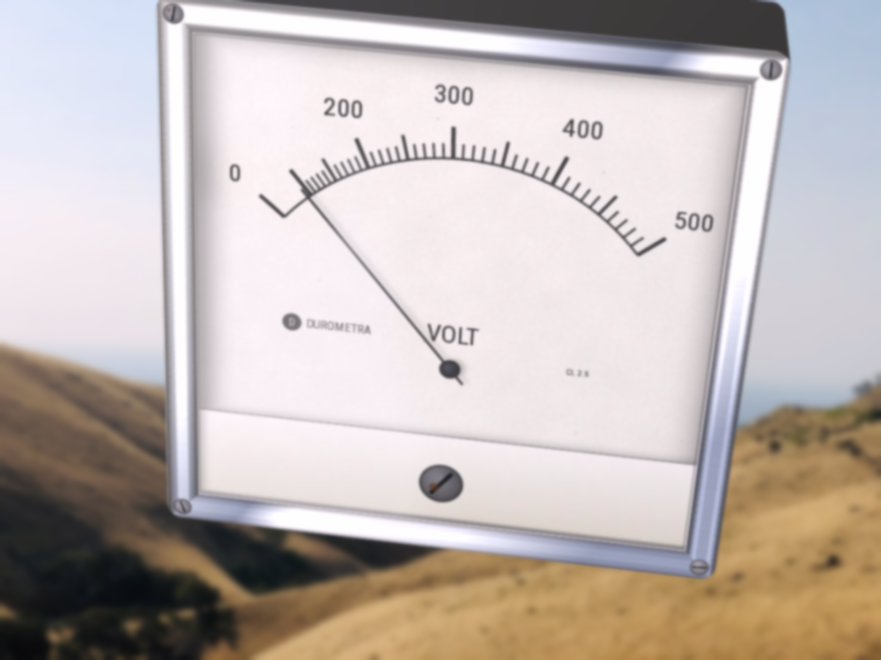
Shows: {"value": 100, "unit": "V"}
